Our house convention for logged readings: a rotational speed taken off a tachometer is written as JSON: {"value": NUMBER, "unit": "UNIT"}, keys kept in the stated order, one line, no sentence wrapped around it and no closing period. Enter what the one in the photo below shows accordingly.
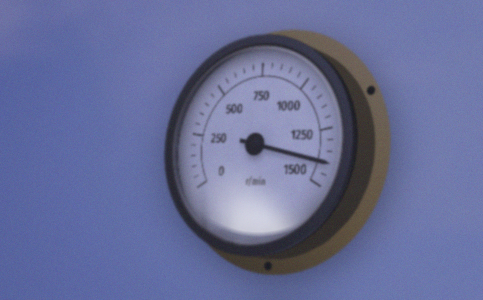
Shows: {"value": 1400, "unit": "rpm"}
